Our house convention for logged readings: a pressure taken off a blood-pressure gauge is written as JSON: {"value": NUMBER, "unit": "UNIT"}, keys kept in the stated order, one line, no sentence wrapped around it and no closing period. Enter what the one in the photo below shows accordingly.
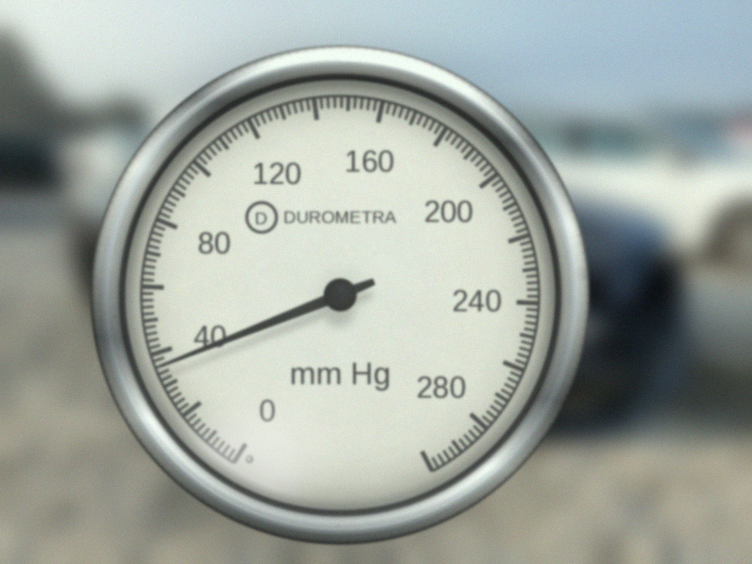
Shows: {"value": 36, "unit": "mmHg"}
